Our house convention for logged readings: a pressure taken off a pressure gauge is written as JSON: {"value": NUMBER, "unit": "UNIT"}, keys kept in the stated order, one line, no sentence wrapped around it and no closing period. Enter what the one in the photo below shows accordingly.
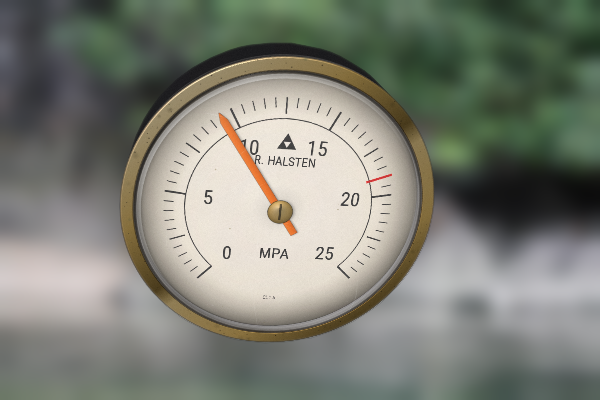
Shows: {"value": 9.5, "unit": "MPa"}
